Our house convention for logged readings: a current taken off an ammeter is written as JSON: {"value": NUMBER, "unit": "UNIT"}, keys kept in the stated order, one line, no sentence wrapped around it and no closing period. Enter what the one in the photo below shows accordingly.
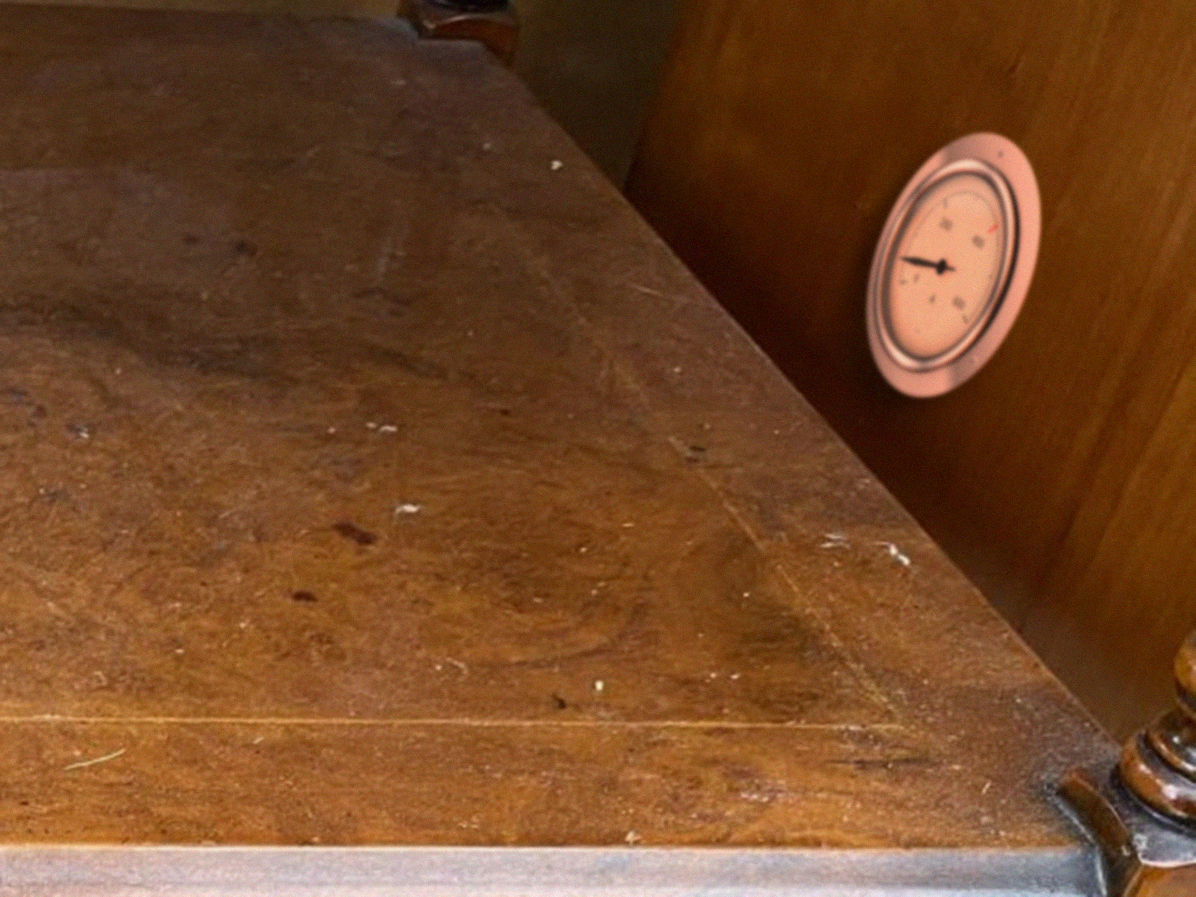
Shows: {"value": 50, "unit": "A"}
